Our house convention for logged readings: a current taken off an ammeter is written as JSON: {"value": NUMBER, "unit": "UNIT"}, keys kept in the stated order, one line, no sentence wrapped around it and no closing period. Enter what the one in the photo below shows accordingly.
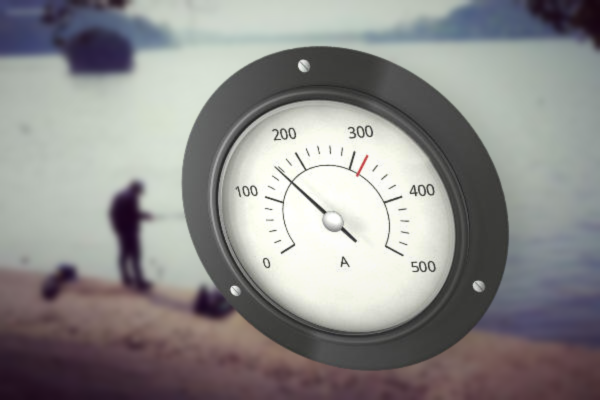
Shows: {"value": 160, "unit": "A"}
